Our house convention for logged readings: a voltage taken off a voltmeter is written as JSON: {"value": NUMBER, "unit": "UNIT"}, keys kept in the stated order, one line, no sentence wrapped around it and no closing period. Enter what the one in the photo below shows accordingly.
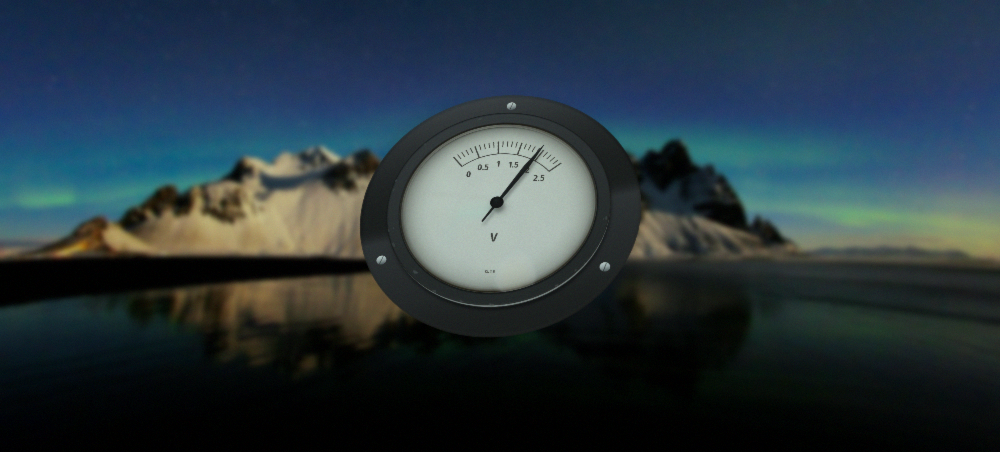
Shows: {"value": 2, "unit": "V"}
